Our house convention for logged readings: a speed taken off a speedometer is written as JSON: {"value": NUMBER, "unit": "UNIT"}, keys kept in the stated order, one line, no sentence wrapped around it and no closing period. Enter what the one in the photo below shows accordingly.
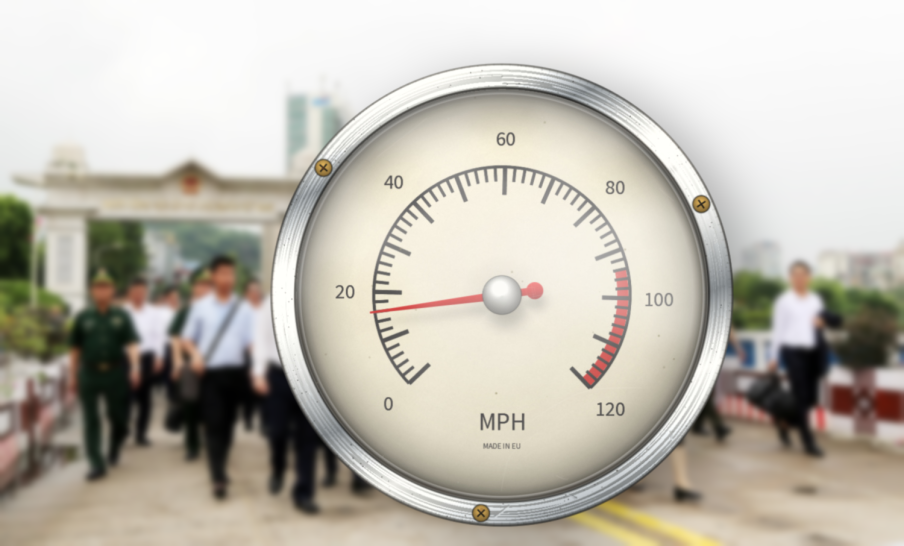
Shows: {"value": 16, "unit": "mph"}
